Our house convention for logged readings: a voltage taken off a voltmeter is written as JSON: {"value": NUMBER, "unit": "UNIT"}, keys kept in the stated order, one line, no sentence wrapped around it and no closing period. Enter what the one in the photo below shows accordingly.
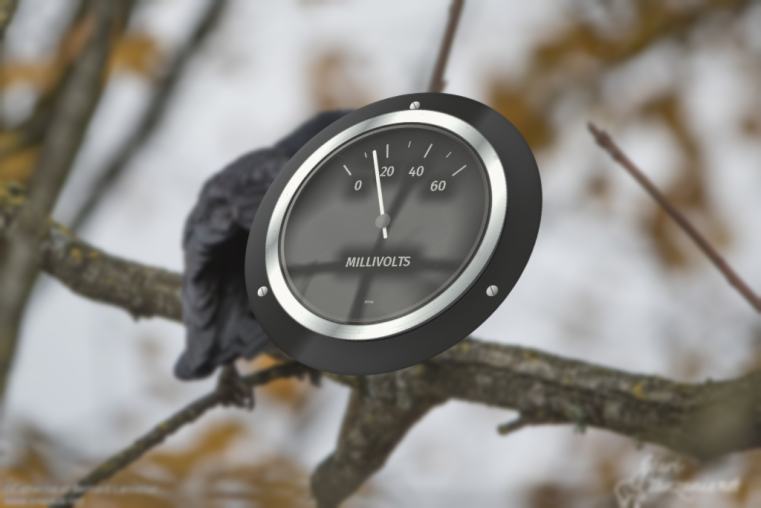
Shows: {"value": 15, "unit": "mV"}
